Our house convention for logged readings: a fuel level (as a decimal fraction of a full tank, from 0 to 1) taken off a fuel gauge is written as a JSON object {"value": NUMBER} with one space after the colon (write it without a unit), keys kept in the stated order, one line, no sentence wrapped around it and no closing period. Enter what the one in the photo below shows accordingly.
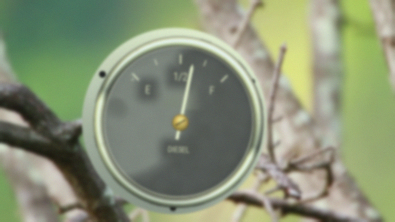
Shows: {"value": 0.625}
